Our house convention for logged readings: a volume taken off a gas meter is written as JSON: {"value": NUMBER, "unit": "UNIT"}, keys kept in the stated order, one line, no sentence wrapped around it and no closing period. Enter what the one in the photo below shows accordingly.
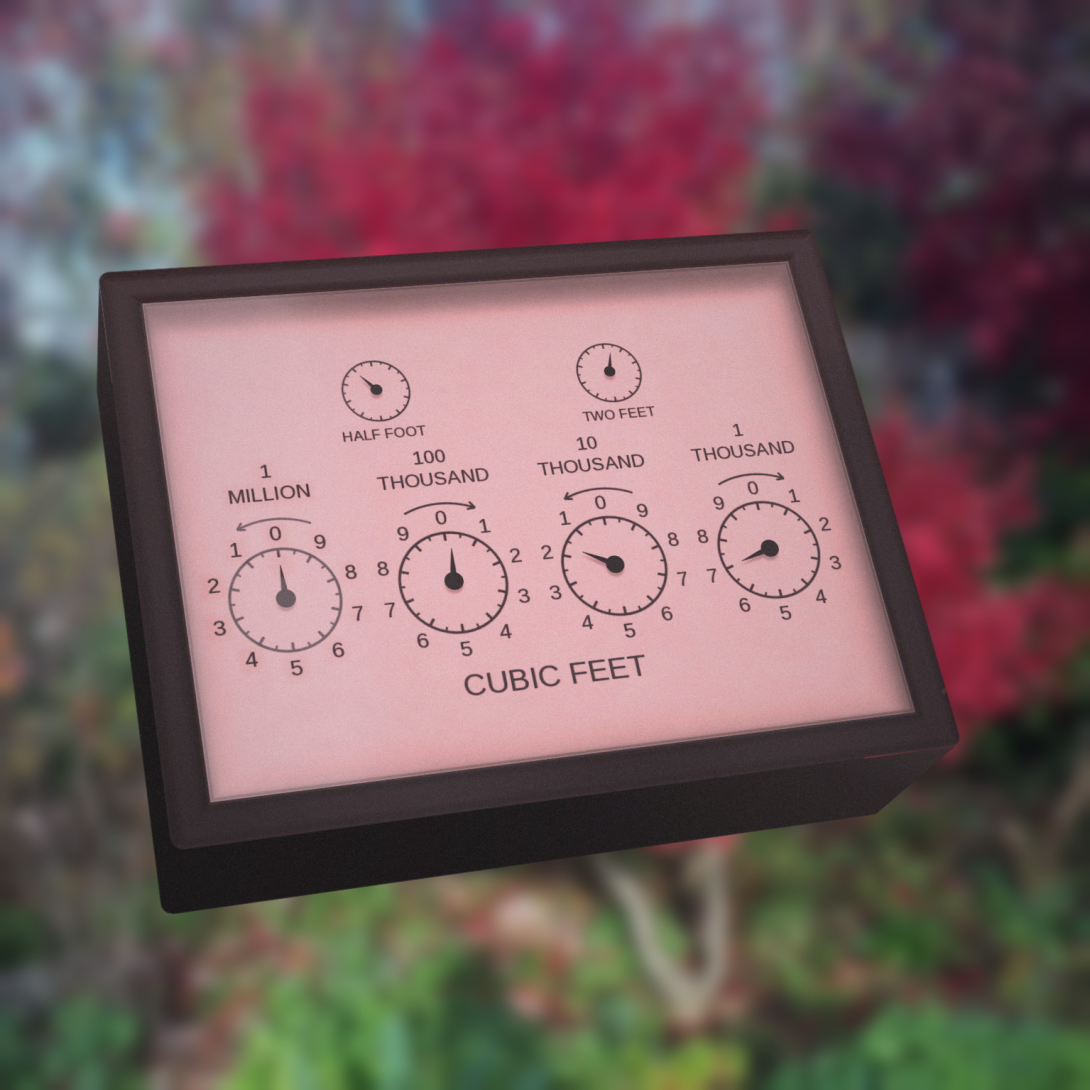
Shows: {"value": 1700, "unit": "ft³"}
